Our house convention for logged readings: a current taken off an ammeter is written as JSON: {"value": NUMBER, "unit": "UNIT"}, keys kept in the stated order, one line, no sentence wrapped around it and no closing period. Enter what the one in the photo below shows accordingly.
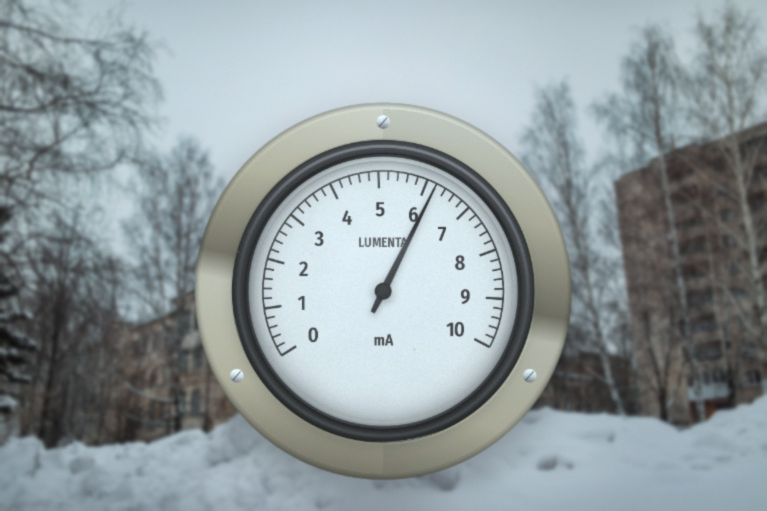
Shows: {"value": 6.2, "unit": "mA"}
